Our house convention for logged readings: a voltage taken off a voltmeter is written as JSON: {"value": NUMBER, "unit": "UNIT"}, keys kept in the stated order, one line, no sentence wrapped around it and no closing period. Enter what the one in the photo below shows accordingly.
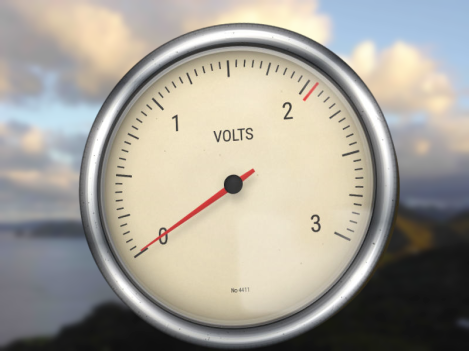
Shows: {"value": 0, "unit": "V"}
